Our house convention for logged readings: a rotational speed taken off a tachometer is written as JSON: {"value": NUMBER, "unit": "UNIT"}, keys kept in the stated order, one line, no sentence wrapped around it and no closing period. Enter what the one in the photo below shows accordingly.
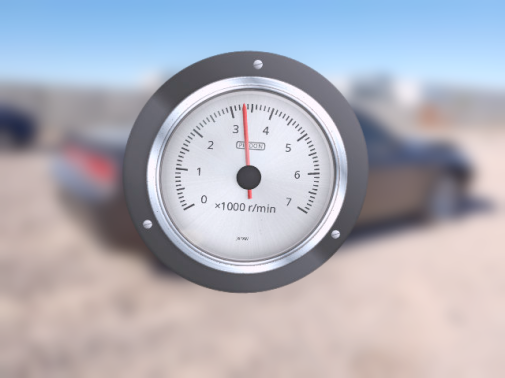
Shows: {"value": 3300, "unit": "rpm"}
